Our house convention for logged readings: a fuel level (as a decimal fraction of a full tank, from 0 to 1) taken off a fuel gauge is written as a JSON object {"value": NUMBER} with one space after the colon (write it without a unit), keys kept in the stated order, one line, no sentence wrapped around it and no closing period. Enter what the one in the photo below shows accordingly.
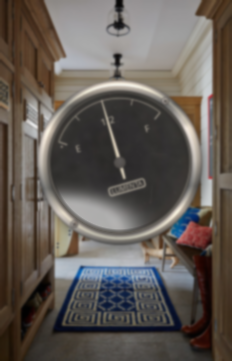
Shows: {"value": 0.5}
